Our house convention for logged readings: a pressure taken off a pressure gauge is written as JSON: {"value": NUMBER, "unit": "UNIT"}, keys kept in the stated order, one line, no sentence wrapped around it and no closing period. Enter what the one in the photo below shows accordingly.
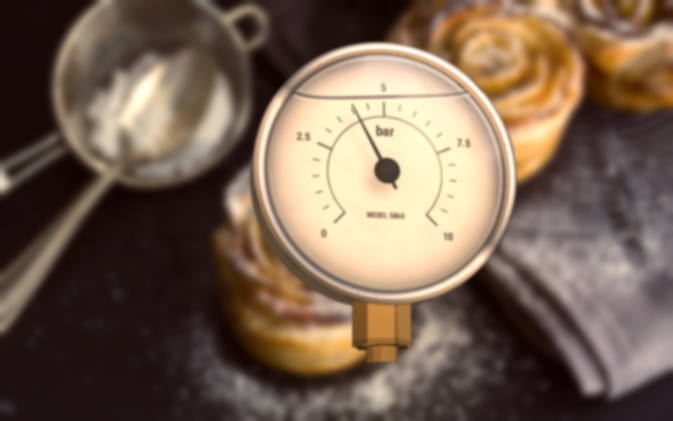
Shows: {"value": 4, "unit": "bar"}
